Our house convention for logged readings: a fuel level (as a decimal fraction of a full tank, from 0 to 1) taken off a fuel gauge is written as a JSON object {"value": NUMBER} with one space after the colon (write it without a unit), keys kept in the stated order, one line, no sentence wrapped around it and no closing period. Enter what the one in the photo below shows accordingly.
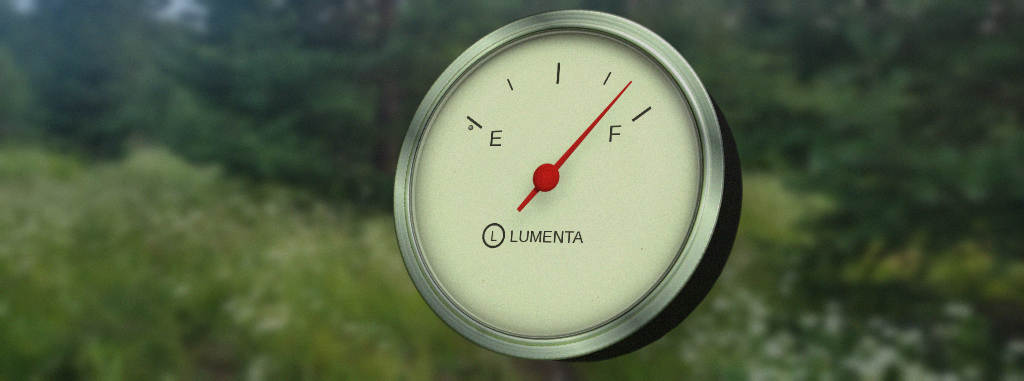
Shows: {"value": 0.875}
